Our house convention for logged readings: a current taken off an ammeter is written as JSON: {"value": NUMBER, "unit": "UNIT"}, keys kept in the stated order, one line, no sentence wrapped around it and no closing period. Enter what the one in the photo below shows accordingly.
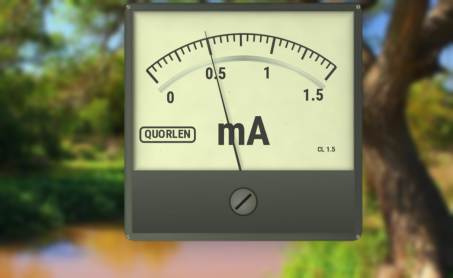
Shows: {"value": 0.5, "unit": "mA"}
